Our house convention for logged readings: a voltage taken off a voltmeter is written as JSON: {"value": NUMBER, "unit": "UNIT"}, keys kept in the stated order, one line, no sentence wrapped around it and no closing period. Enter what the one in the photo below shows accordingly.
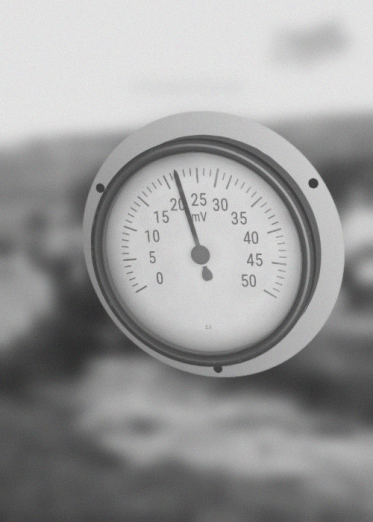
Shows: {"value": 22, "unit": "mV"}
